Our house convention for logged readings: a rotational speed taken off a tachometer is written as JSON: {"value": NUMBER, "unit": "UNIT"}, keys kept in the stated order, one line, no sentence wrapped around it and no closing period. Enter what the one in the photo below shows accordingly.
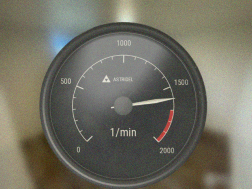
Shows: {"value": 1600, "unit": "rpm"}
